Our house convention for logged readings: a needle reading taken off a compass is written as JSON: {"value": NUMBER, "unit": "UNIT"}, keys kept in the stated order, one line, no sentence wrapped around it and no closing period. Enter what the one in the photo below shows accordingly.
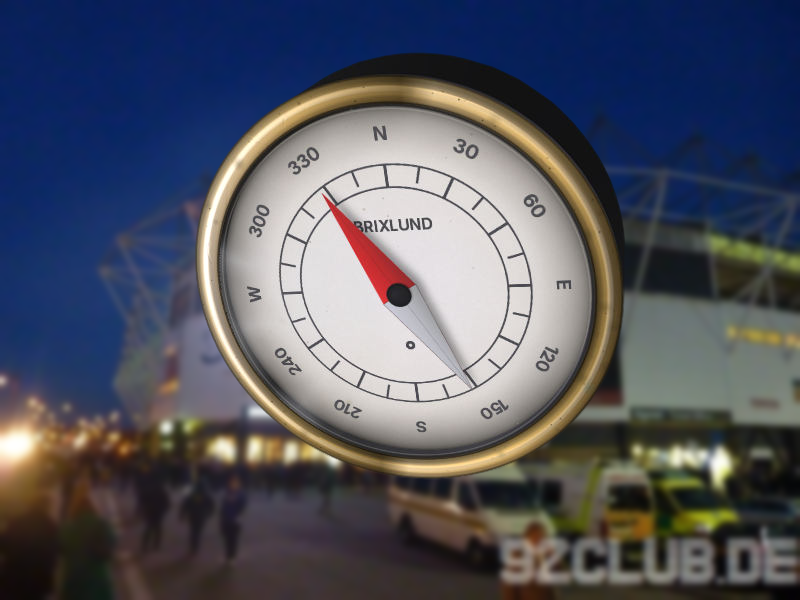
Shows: {"value": 330, "unit": "°"}
